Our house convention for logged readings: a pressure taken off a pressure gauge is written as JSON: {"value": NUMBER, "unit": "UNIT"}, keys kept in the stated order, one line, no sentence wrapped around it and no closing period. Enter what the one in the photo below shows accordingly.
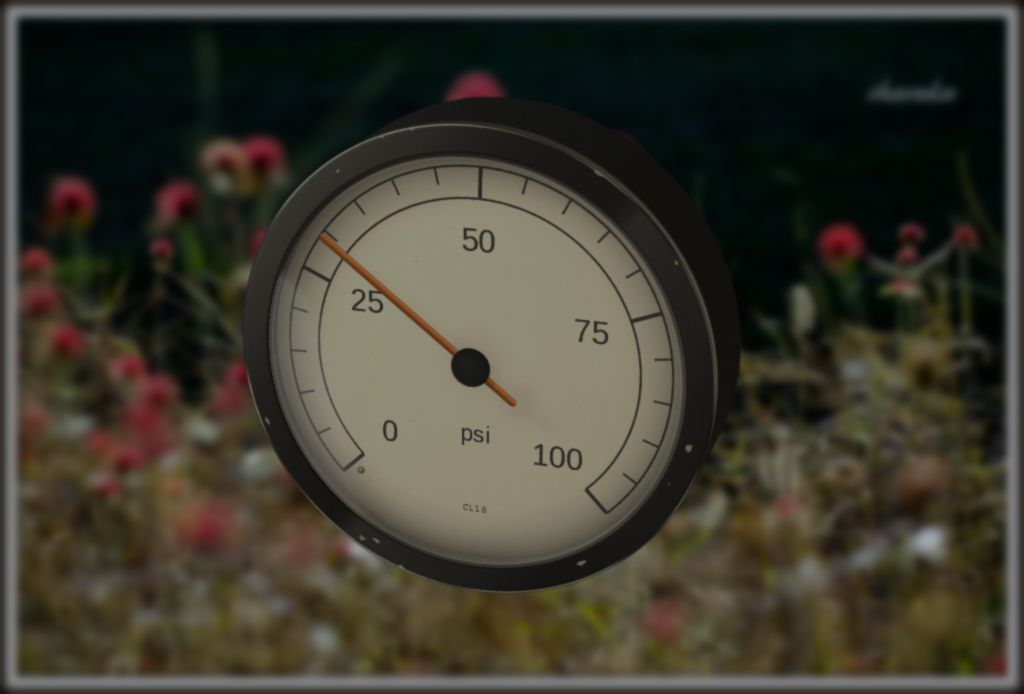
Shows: {"value": 30, "unit": "psi"}
